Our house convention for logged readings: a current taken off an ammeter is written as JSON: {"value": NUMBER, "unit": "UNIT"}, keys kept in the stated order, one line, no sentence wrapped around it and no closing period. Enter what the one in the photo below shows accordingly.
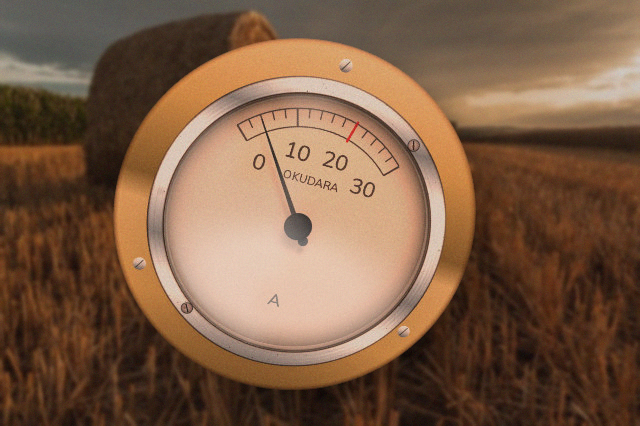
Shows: {"value": 4, "unit": "A"}
